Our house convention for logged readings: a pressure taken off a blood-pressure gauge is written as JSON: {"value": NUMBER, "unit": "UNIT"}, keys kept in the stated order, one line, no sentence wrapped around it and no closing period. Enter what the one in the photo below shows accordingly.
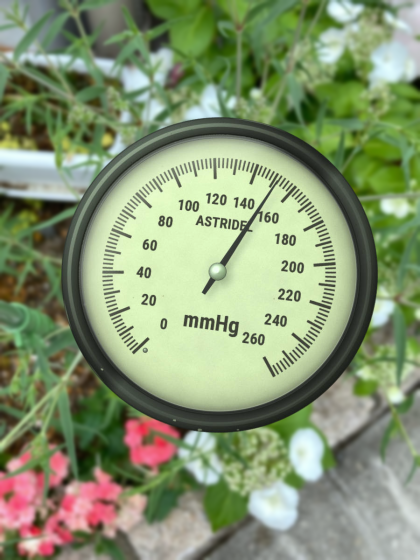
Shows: {"value": 152, "unit": "mmHg"}
